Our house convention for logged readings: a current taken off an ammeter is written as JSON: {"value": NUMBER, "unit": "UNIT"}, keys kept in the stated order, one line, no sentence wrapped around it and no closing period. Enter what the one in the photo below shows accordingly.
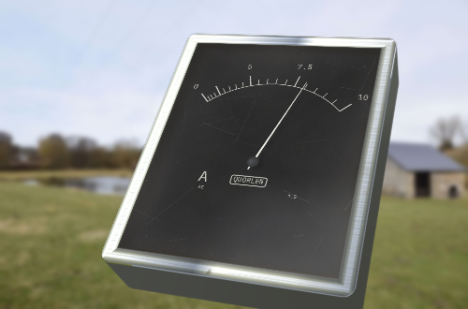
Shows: {"value": 8, "unit": "A"}
